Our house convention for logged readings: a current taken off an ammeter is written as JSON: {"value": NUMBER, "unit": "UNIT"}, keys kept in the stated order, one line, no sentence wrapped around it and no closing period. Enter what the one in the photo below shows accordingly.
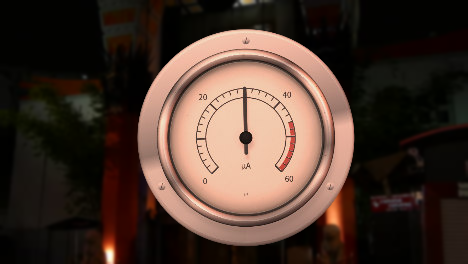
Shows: {"value": 30, "unit": "µA"}
